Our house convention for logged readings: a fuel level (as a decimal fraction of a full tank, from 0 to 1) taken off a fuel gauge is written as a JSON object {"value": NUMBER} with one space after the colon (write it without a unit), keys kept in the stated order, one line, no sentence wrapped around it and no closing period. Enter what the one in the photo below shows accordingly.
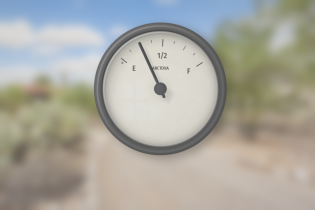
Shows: {"value": 0.25}
